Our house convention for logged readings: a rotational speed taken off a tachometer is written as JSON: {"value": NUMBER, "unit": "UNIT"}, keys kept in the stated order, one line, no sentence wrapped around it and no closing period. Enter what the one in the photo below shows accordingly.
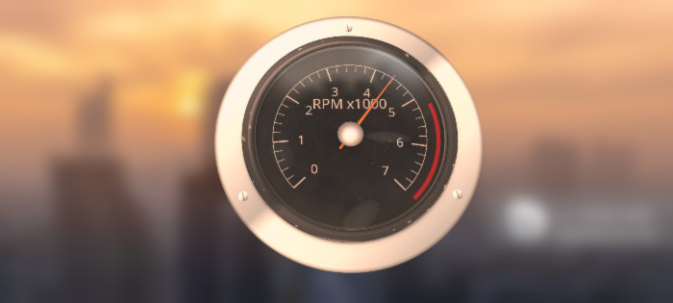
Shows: {"value": 4400, "unit": "rpm"}
